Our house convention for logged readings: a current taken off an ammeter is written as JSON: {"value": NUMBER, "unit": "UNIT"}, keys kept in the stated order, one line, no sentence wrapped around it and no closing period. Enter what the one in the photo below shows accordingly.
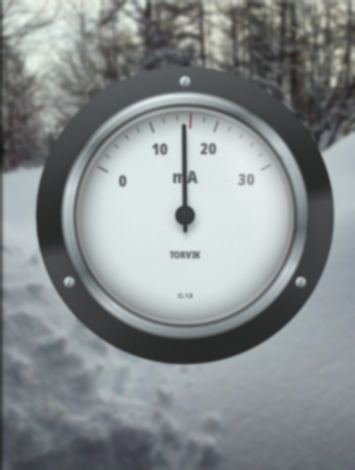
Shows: {"value": 15, "unit": "mA"}
